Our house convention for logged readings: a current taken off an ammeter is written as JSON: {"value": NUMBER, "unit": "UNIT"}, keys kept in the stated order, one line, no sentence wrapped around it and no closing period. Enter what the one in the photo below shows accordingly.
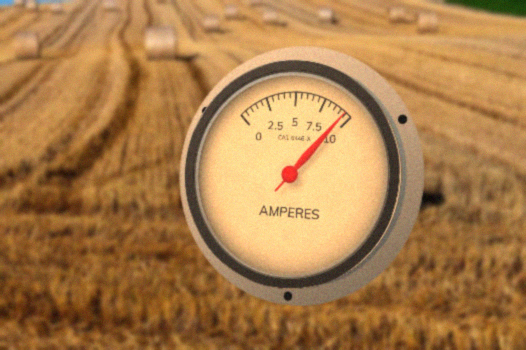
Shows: {"value": 9.5, "unit": "A"}
